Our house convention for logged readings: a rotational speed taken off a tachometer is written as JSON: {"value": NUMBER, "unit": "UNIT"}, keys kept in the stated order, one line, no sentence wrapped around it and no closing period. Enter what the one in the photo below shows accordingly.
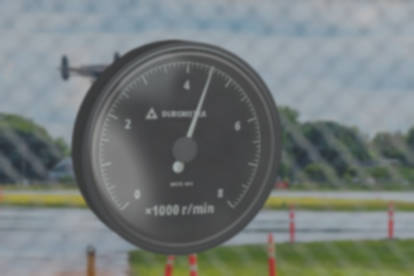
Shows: {"value": 4500, "unit": "rpm"}
